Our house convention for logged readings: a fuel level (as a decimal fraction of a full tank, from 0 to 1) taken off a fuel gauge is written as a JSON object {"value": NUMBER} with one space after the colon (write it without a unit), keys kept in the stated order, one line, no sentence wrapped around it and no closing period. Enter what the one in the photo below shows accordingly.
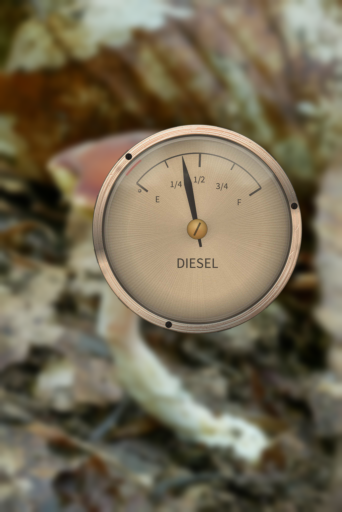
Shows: {"value": 0.375}
